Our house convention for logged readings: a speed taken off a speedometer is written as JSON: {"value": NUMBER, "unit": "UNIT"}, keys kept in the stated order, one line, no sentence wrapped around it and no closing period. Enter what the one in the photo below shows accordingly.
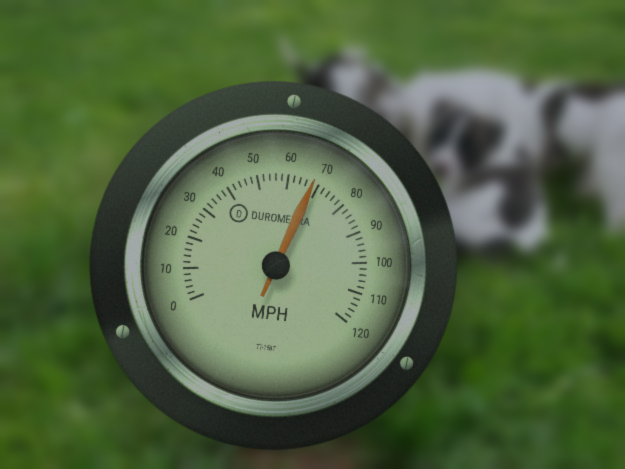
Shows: {"value": 68, "unit": "mph"}
